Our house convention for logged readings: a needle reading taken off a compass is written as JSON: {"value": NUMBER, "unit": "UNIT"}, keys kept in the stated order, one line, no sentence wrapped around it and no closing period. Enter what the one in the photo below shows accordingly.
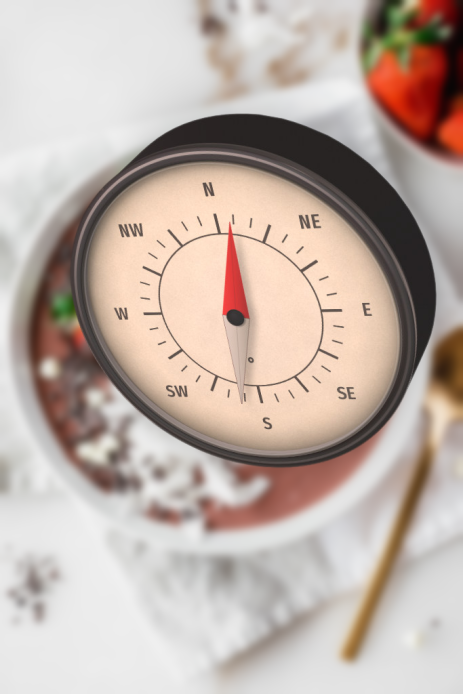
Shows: {"value": 10, "unit": "°"}
